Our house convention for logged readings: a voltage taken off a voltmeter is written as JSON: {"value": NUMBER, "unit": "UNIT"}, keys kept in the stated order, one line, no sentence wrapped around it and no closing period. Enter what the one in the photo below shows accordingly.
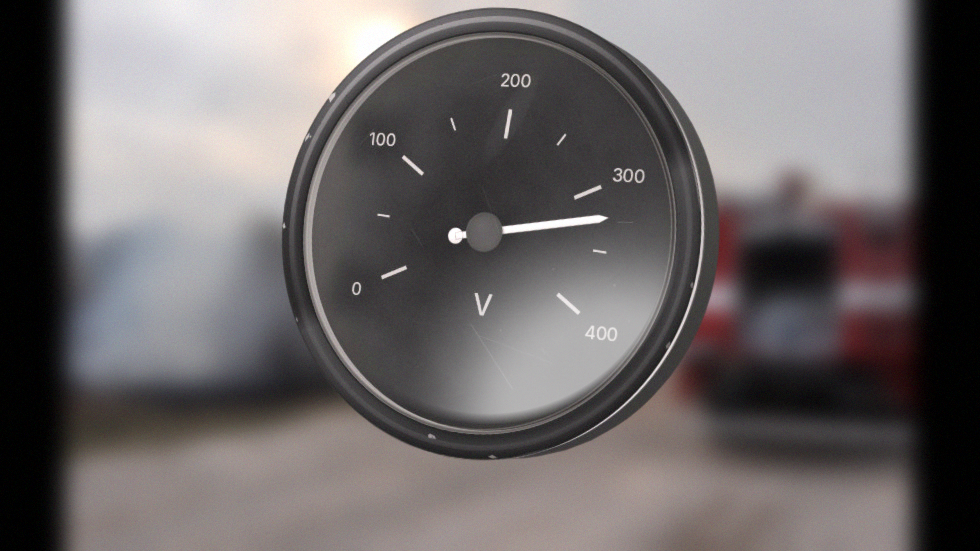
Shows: {"value": 325, "unit": "V"}
